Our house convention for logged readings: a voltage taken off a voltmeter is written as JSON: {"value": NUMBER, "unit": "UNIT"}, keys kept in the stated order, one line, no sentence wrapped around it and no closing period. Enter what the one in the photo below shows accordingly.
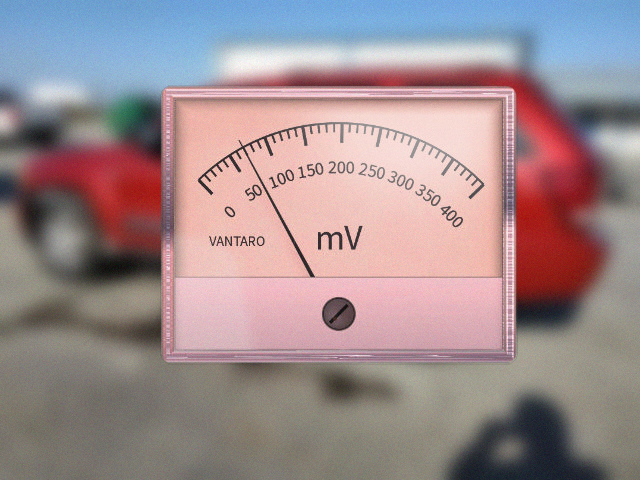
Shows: {"value": 70, "unit": "mV"}
